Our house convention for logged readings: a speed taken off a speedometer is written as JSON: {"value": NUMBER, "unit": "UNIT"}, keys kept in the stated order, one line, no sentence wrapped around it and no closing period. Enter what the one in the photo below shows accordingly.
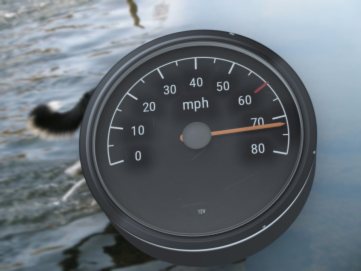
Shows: {"value": 72.5, "unit": "mph"}
